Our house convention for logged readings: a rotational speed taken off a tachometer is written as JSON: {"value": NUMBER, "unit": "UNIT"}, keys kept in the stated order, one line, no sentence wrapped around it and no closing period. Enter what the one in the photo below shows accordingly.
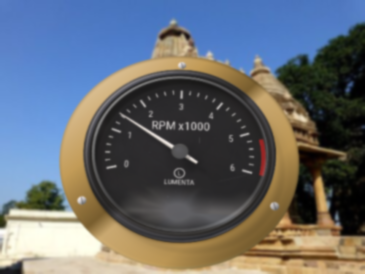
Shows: {"value": 1400, "unit": "rpm"}
